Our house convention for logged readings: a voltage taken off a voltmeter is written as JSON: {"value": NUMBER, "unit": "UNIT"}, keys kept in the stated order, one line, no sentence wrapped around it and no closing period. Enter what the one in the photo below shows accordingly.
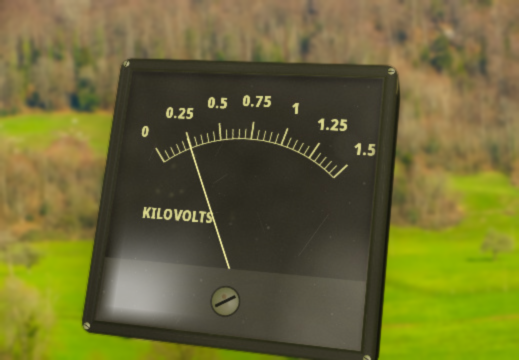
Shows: {"value": 0.25, "unit": "kV"}
